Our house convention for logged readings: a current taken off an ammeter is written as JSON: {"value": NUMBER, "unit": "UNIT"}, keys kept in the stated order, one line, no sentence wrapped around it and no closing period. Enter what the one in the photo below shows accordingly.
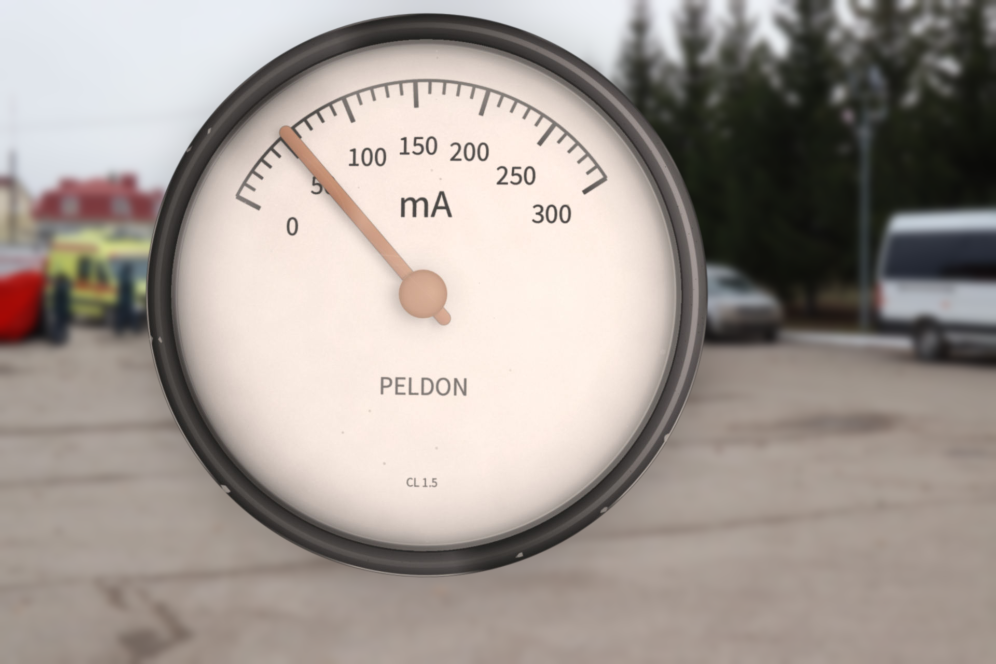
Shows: {"value": 55, "unit": "mA"}
